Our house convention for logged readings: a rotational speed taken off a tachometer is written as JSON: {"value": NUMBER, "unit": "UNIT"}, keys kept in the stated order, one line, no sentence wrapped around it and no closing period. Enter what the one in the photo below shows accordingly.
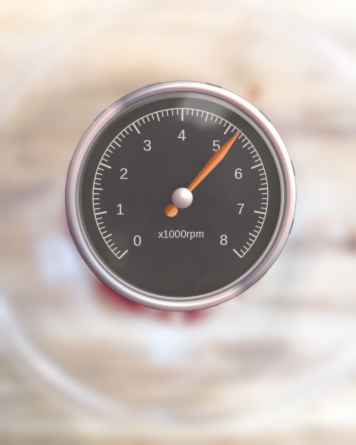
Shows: {"value": 5200, "unit": "rpm"}
